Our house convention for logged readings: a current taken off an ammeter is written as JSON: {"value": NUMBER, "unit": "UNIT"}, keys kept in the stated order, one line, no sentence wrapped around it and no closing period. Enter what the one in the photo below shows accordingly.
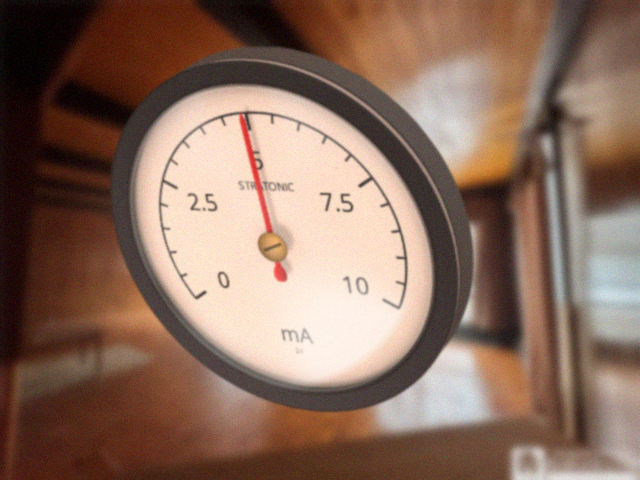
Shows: {"value": 5, "unit": "mA"}
